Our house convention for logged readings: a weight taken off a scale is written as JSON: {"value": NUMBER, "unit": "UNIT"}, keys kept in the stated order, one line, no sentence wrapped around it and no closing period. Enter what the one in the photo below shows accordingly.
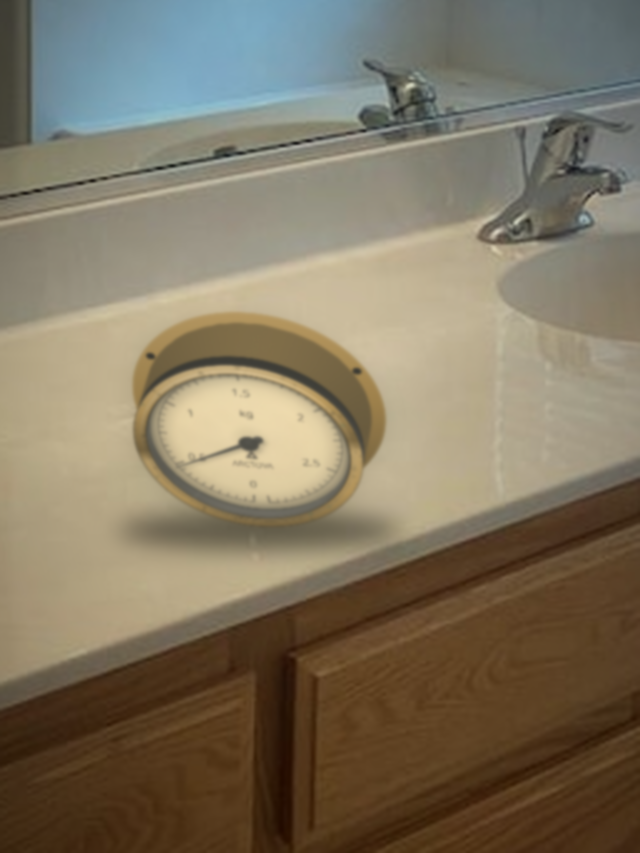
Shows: {"value": 0.5, "unit": "kg"}
